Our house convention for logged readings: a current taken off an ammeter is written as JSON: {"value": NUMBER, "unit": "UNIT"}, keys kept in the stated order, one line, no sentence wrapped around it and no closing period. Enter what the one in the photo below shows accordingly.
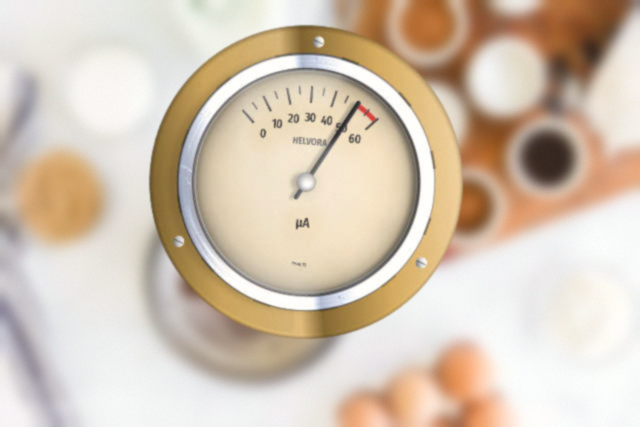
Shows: {"value": 50, "unit": "µA"}
